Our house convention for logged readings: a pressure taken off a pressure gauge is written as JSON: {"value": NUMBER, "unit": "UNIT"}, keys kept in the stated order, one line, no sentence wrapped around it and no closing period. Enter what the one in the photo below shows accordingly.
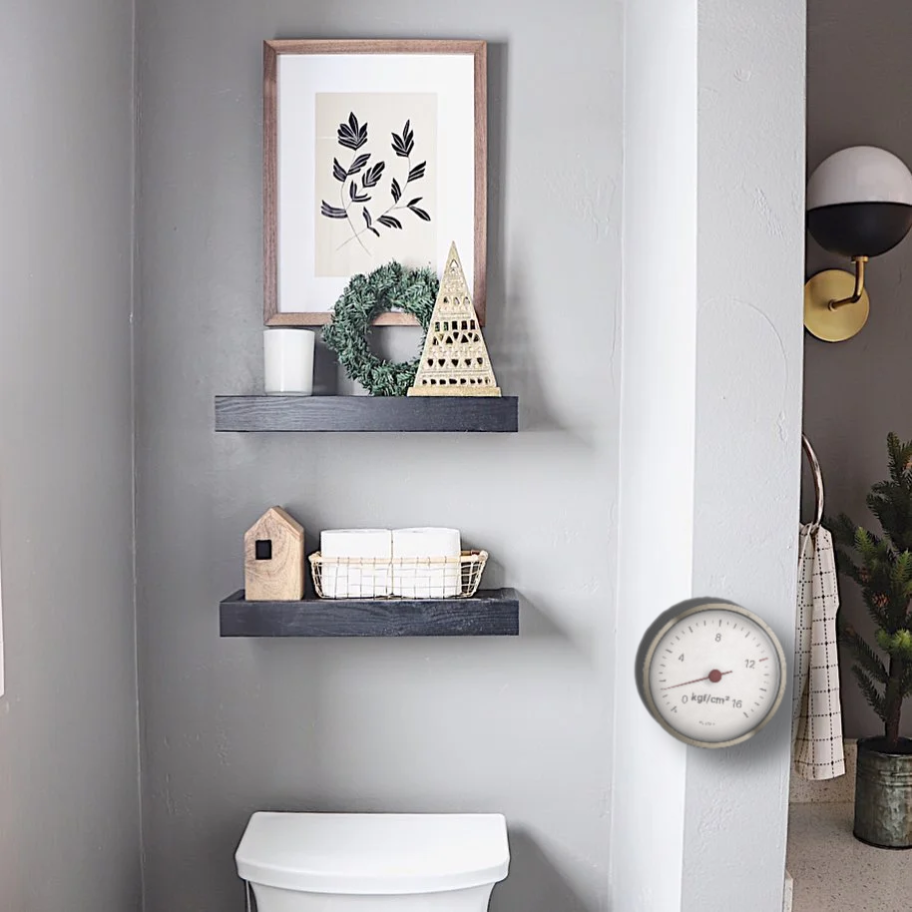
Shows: {"value": 1.5, "unit": "kg/cm²"}
